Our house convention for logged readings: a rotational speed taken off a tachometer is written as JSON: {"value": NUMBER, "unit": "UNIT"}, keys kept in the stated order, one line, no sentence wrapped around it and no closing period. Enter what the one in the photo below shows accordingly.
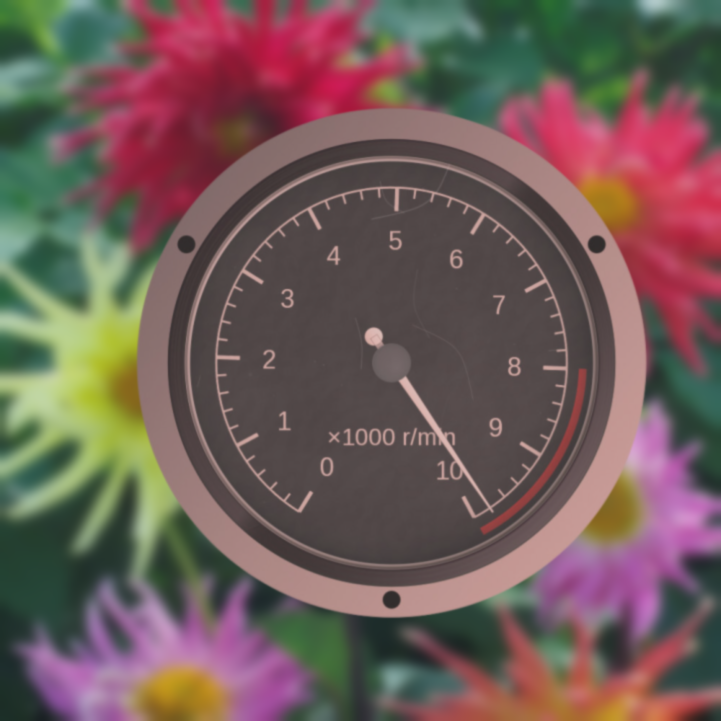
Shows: {"value": 9800, "unit": "rpm"}
